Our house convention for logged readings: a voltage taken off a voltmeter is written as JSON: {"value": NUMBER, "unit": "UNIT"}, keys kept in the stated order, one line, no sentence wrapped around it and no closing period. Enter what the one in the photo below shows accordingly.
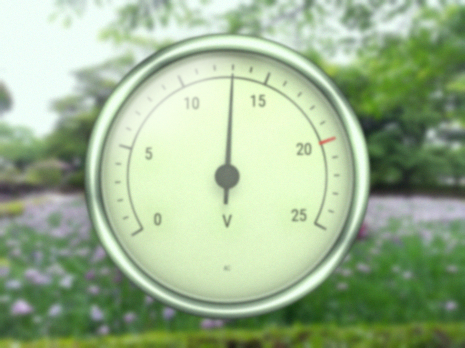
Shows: {"value": 13, "unit": "V"}
